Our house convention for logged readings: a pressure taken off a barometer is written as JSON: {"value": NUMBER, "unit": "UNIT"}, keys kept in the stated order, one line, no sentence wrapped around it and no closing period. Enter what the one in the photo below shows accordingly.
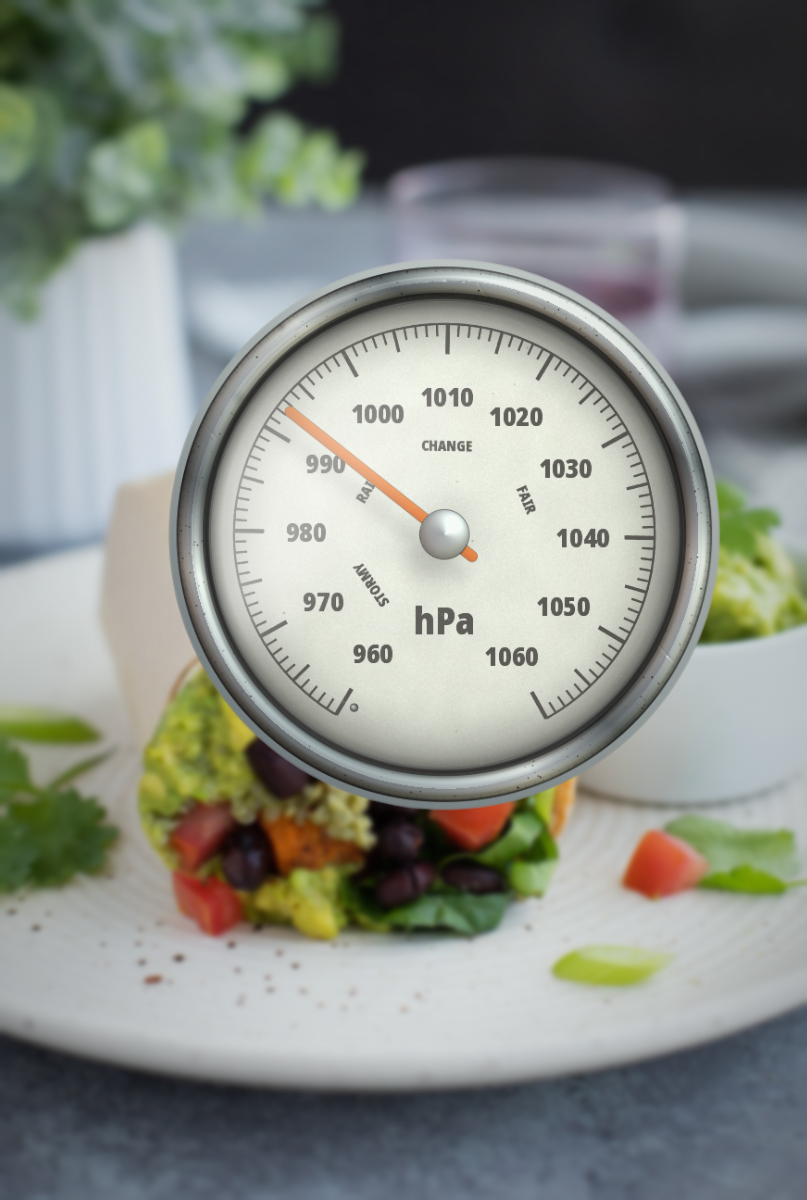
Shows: {"value": 992.5, "unit": "hPa"}
